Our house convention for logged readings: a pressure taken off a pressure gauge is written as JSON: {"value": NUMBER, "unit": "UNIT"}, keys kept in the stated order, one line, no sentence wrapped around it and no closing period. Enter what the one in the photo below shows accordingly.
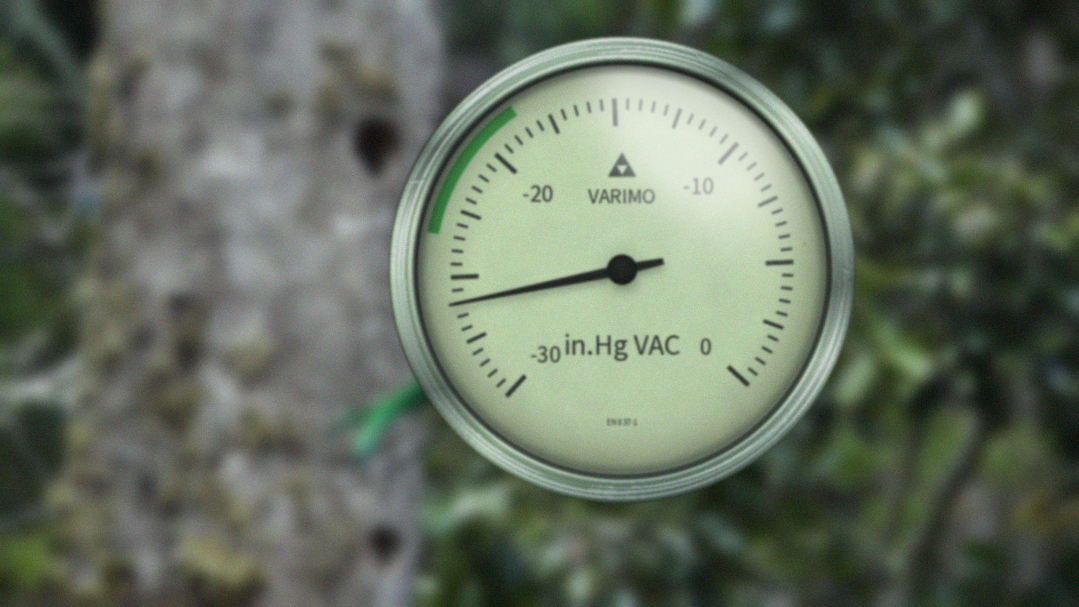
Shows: {"value": -26, "unit": "inHg"}
